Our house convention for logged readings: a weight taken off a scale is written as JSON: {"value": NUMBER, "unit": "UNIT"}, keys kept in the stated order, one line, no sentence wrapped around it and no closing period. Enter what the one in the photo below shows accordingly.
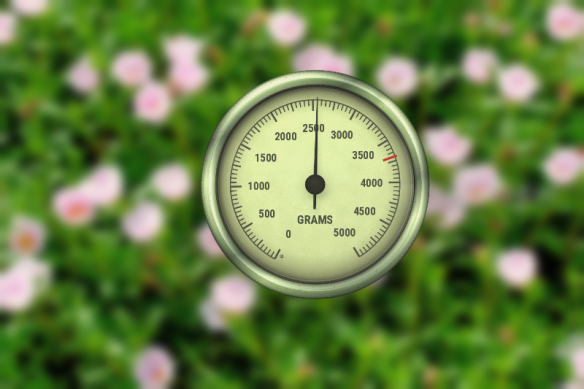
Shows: {"value": 2550, "unit": "g"}
